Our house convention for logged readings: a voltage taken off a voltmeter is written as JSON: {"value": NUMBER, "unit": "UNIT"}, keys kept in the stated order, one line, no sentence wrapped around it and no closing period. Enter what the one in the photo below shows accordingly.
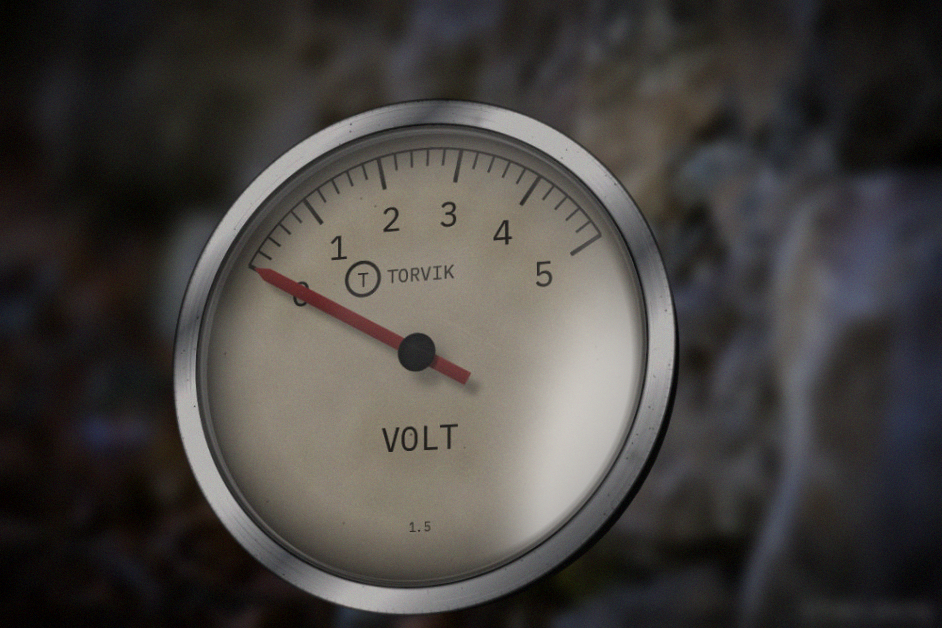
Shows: {"value": 0, "unit": "V"}
